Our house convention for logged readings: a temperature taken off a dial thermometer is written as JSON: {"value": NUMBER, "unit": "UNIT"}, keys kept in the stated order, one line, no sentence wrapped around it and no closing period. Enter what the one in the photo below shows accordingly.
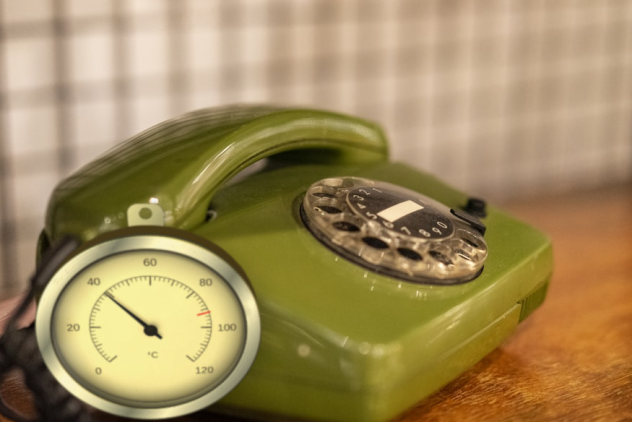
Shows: {"value": 40, "unit": "°C"}
